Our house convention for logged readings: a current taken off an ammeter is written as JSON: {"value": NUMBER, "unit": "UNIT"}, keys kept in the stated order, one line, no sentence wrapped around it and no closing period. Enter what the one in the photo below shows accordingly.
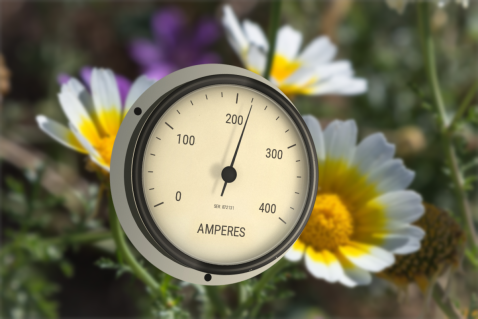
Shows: {"value": 220, "unit": "A"}
